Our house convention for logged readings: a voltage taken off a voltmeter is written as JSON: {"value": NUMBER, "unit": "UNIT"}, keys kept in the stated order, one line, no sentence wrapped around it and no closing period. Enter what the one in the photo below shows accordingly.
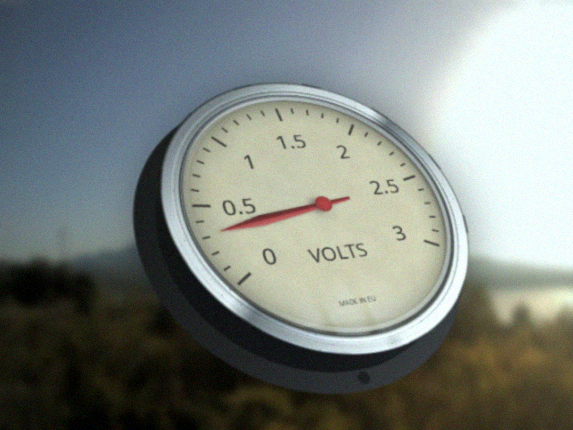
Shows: {"value": 0.3, "unit": "V"}
